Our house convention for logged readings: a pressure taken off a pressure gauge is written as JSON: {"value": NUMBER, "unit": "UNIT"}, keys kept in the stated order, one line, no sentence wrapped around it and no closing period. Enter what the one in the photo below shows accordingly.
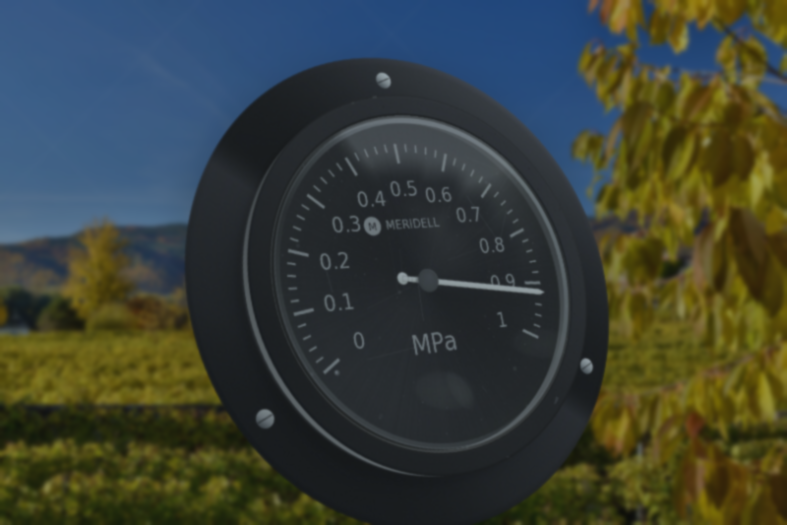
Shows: {"value": 0.92, "unit": "MPa"}
